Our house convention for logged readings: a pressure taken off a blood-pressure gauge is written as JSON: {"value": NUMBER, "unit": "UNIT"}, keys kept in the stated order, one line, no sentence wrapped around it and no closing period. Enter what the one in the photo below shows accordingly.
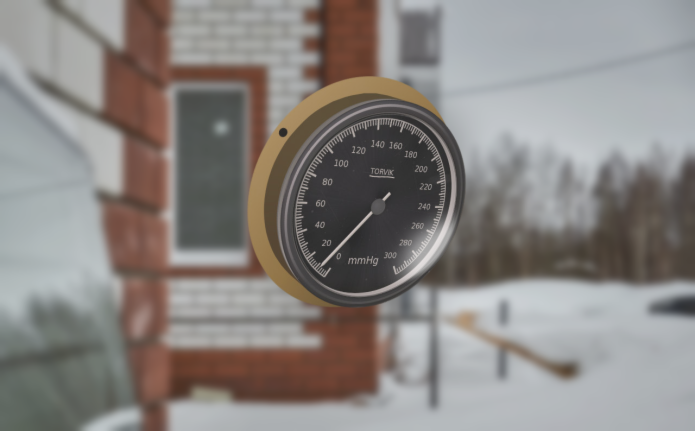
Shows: {"value": 10, "unit": "mmHg"}
